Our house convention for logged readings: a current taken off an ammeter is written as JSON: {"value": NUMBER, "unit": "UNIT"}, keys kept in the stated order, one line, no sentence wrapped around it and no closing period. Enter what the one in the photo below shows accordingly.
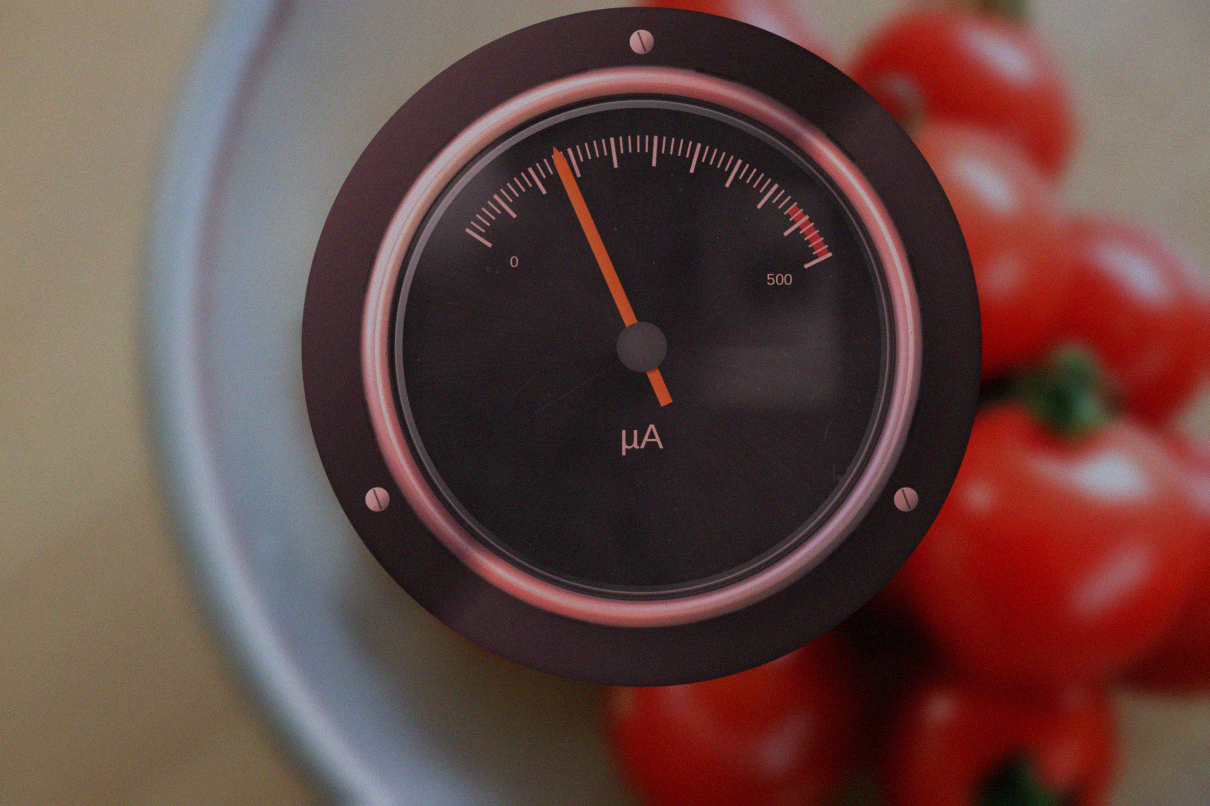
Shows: {"value": 135, "unit": "µA"}
